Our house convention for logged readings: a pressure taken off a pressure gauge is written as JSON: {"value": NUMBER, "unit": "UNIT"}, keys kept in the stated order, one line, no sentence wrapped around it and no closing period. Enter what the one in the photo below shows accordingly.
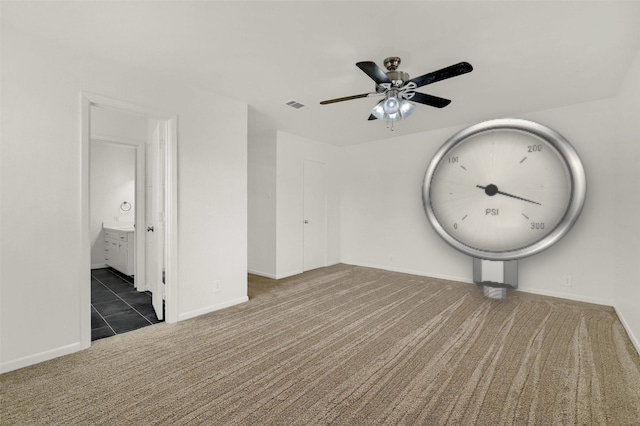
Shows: {"value": 275, "unit": "psi"}
